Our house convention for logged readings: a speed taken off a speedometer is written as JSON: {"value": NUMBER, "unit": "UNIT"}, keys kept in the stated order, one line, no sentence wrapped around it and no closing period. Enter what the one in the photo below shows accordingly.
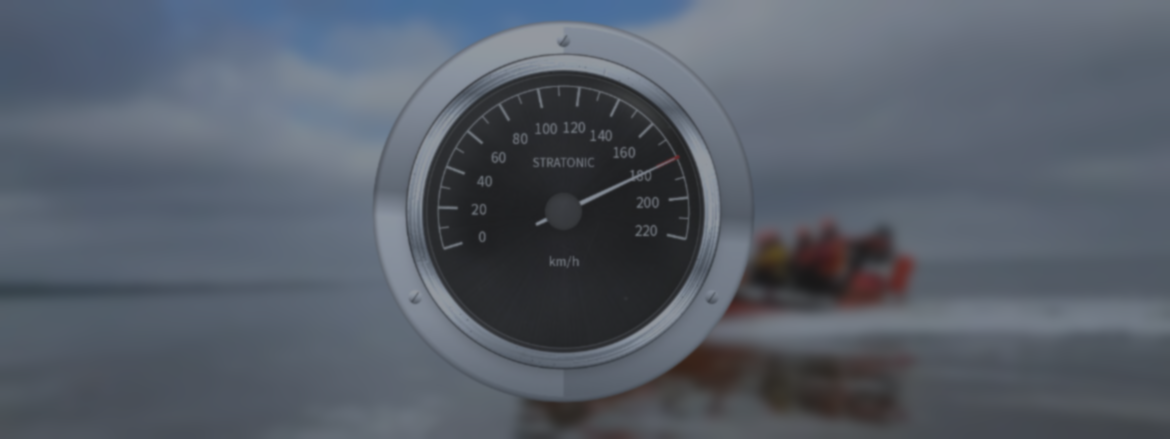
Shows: {"value": 180, "unit": "km/h"}
